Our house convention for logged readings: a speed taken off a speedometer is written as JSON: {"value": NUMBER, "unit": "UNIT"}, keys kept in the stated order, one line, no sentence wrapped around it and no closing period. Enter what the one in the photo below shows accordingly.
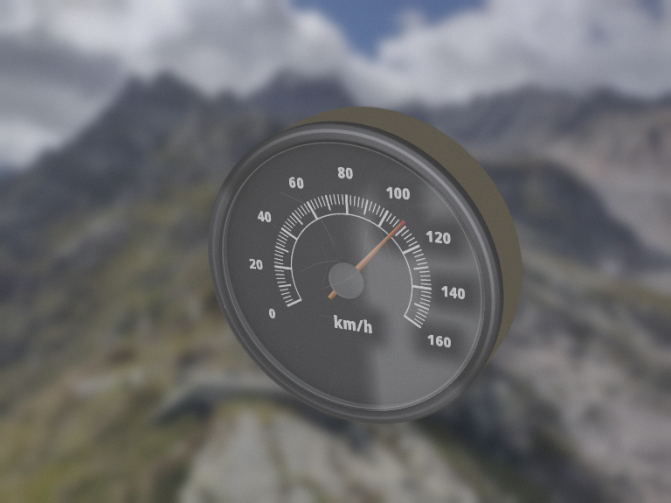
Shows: {"value": 108, "unit": "km/h"}
